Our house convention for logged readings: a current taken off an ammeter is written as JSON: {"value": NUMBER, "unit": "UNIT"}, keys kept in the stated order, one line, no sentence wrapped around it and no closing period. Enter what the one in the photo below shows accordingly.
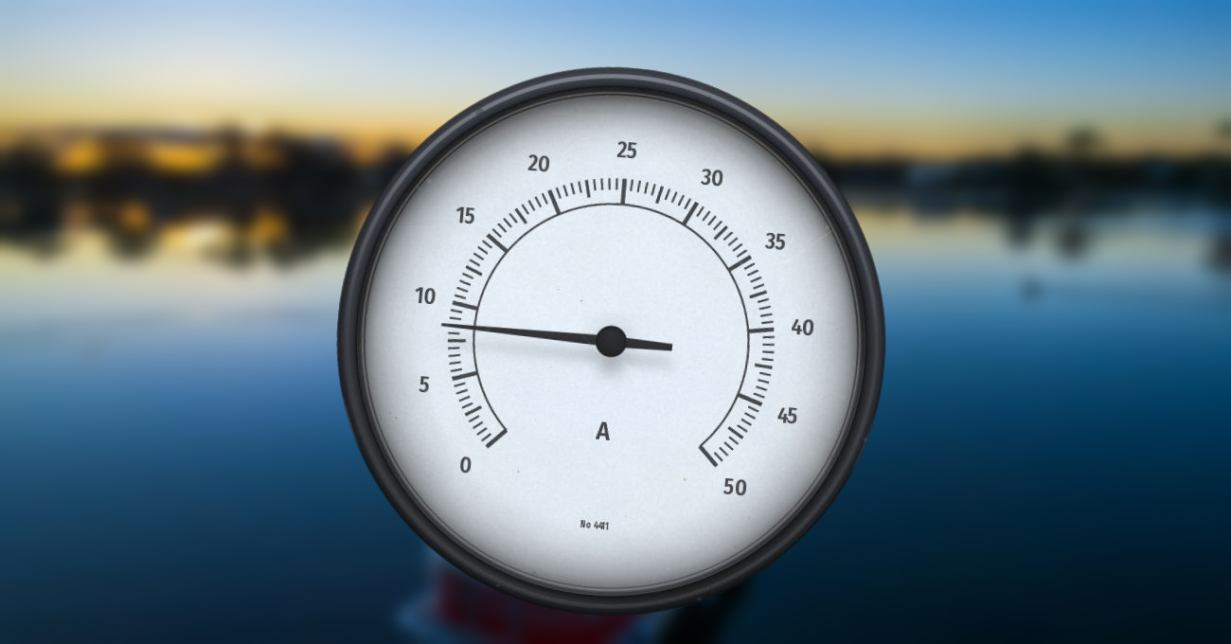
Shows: {"value": 8.5, "unit": "A"}
